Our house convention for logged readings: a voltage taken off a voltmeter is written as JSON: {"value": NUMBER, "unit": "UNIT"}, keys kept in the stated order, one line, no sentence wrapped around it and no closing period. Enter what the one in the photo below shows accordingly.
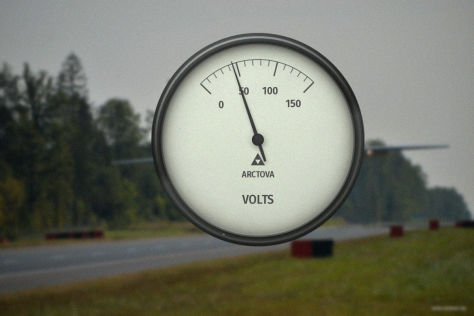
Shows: {"value": 45, "unit": "V"}
